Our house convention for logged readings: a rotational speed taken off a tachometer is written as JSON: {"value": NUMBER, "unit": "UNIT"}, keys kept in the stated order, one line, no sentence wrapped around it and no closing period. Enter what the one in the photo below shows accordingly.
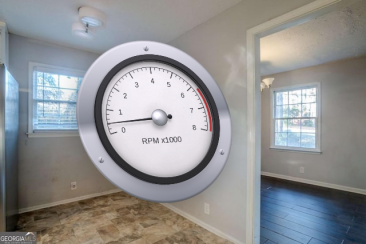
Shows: {"value": 400, "unit": "rpm"}
